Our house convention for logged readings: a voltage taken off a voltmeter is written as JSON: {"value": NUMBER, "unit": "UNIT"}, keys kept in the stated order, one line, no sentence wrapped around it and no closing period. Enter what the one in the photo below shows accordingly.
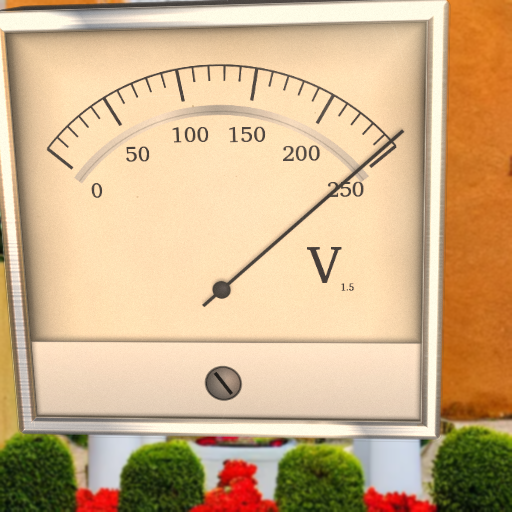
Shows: {"value": 245, "unit": "V"}
